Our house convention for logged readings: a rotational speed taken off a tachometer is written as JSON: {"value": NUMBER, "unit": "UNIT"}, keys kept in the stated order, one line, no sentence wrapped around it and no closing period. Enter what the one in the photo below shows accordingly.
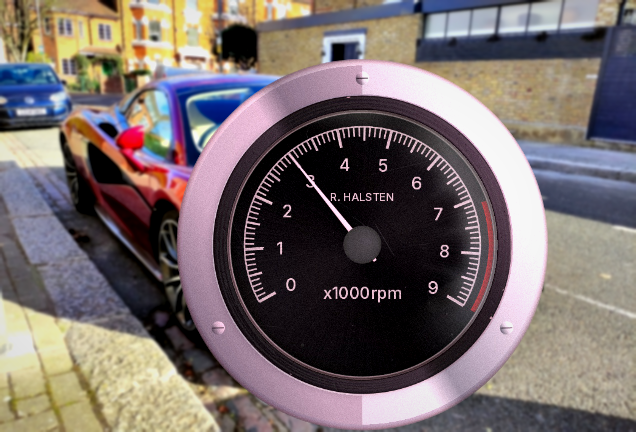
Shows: {"value": 3000, "unit": "rpm"}
